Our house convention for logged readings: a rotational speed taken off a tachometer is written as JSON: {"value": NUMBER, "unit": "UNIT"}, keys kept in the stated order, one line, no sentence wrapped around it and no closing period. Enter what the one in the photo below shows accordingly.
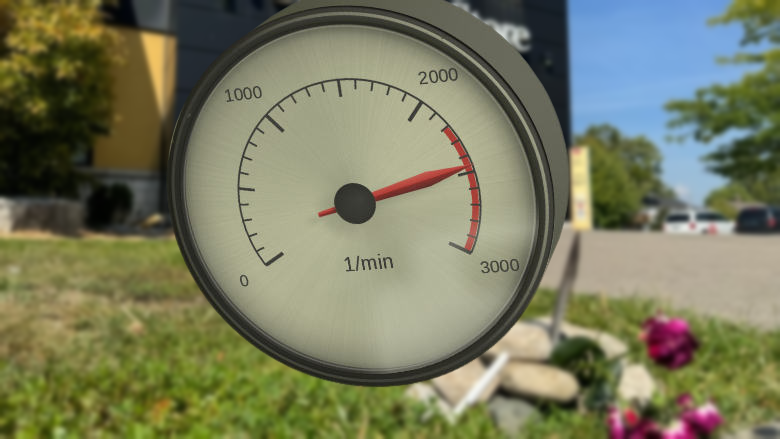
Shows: {"value": 2450, "unit": "rpm"}
